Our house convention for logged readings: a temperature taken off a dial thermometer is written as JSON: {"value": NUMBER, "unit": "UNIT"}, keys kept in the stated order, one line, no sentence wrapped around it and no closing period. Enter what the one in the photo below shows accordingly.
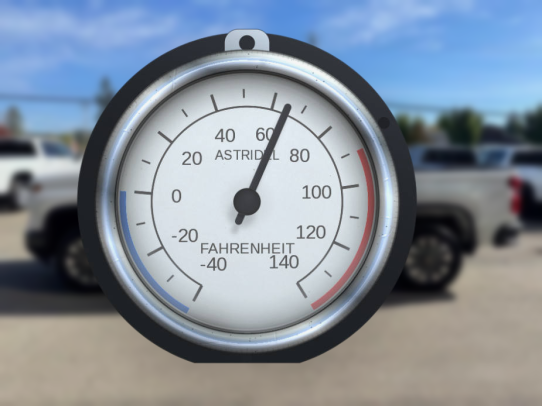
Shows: {"value": 65, "unit": "°F"}
